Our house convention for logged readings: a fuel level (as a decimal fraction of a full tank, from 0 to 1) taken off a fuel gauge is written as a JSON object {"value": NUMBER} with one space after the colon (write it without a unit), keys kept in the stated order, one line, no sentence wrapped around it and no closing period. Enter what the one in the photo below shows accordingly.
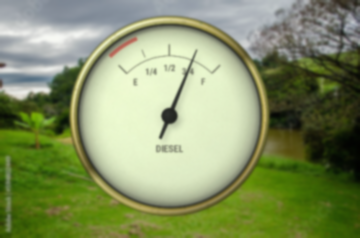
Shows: {"value": 0.75}
